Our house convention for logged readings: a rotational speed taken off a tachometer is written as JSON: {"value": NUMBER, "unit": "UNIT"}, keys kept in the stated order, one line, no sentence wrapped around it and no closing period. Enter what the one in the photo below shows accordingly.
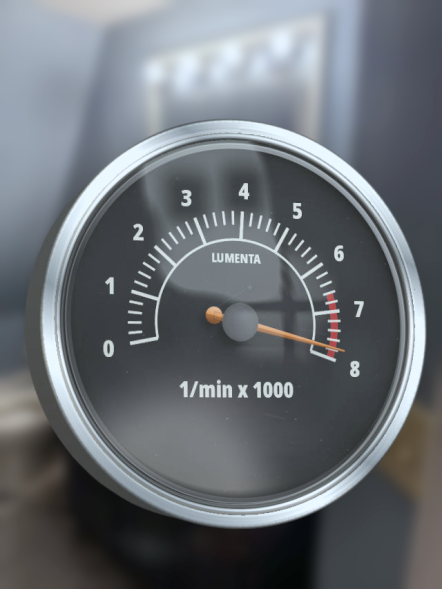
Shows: {"value": 7800, "unit": "rpm"}
